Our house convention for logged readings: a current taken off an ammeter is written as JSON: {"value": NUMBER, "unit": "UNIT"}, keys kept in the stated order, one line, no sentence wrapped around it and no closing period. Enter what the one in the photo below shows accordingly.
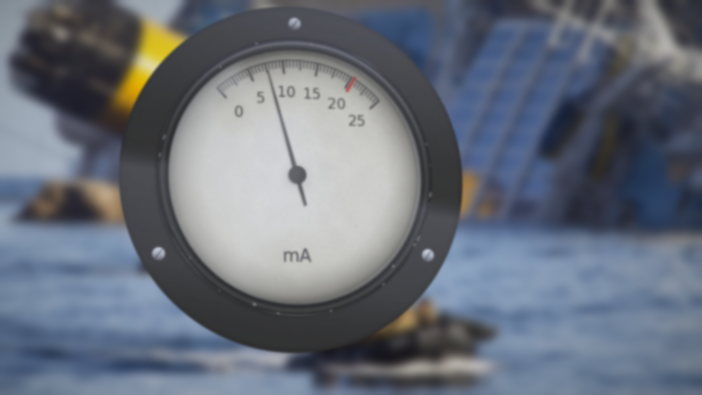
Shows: {"value": 7.5, "unit": "mA"}
